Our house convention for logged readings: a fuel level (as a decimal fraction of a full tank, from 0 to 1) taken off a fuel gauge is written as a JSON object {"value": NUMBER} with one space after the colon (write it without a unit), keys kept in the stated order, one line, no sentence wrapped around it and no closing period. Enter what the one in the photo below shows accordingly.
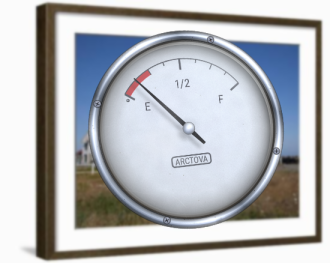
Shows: {"value": 0.125}
